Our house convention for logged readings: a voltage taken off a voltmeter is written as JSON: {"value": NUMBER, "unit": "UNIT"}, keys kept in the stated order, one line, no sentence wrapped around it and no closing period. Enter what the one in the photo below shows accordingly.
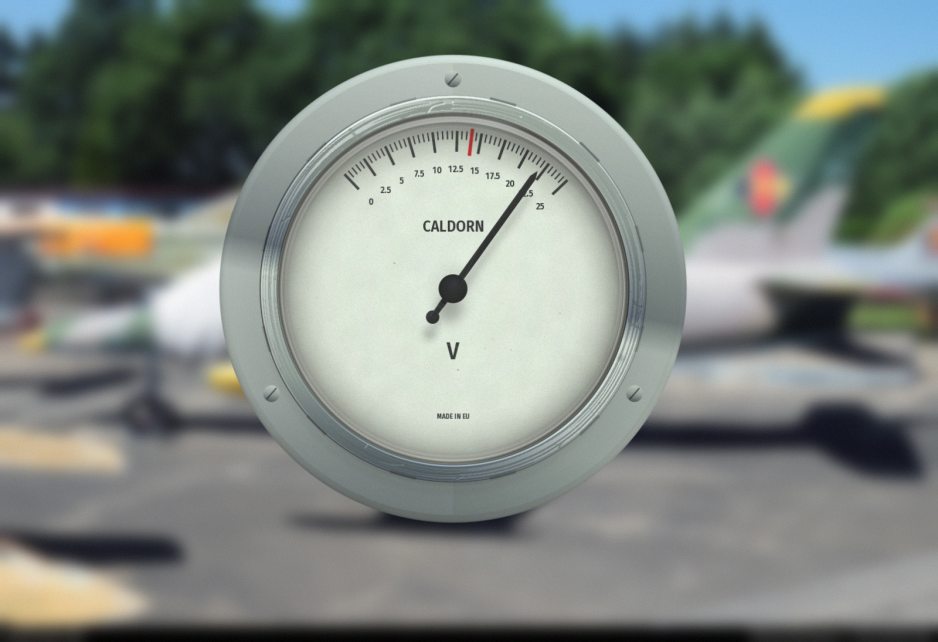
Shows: {"value": 22, "unit": "V"}
